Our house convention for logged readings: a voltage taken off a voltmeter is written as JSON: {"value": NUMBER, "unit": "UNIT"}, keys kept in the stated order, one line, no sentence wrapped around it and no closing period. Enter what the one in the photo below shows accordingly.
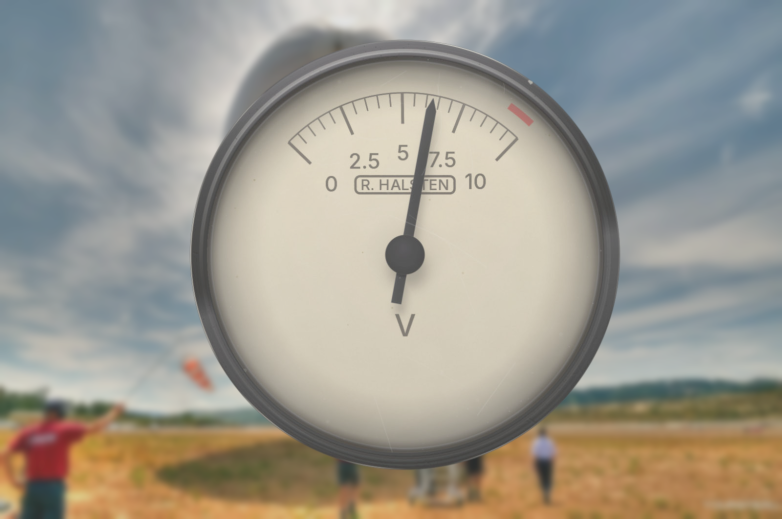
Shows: {"value": 6.25, "unit": "V"}
